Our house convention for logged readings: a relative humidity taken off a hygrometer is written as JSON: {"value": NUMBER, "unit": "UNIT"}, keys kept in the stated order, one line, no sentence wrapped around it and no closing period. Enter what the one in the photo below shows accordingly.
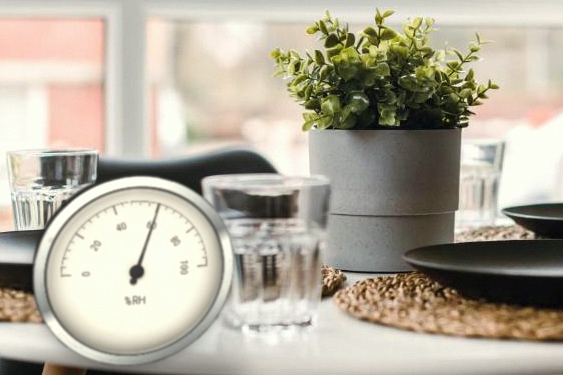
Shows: {"value": 60, "unit": "%"}
